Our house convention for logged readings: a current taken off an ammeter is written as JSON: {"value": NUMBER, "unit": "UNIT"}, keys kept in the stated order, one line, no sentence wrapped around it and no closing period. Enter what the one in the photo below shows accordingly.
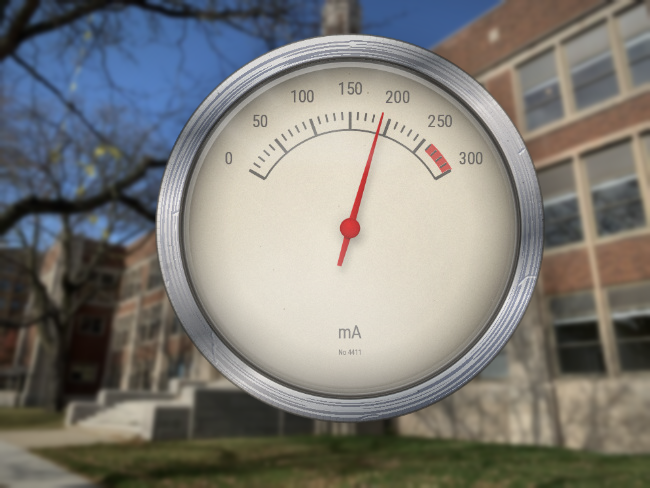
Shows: {"value": 190, "unit": "mA"}
